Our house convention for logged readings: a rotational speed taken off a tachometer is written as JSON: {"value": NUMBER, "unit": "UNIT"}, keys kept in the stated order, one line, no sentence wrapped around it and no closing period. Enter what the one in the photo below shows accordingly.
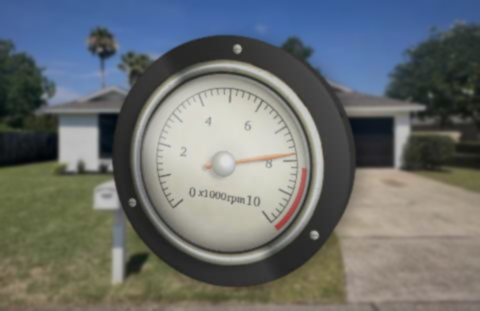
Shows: {"value": 7800, "unit": "rpm"}
